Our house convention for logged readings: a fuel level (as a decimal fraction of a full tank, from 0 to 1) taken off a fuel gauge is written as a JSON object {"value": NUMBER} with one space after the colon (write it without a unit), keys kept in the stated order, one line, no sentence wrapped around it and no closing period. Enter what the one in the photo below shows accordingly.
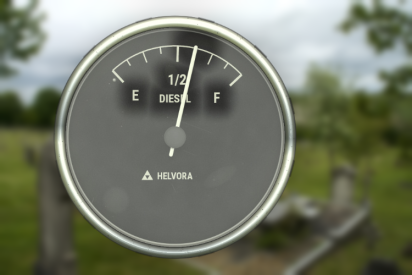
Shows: {"value": 0.625}
